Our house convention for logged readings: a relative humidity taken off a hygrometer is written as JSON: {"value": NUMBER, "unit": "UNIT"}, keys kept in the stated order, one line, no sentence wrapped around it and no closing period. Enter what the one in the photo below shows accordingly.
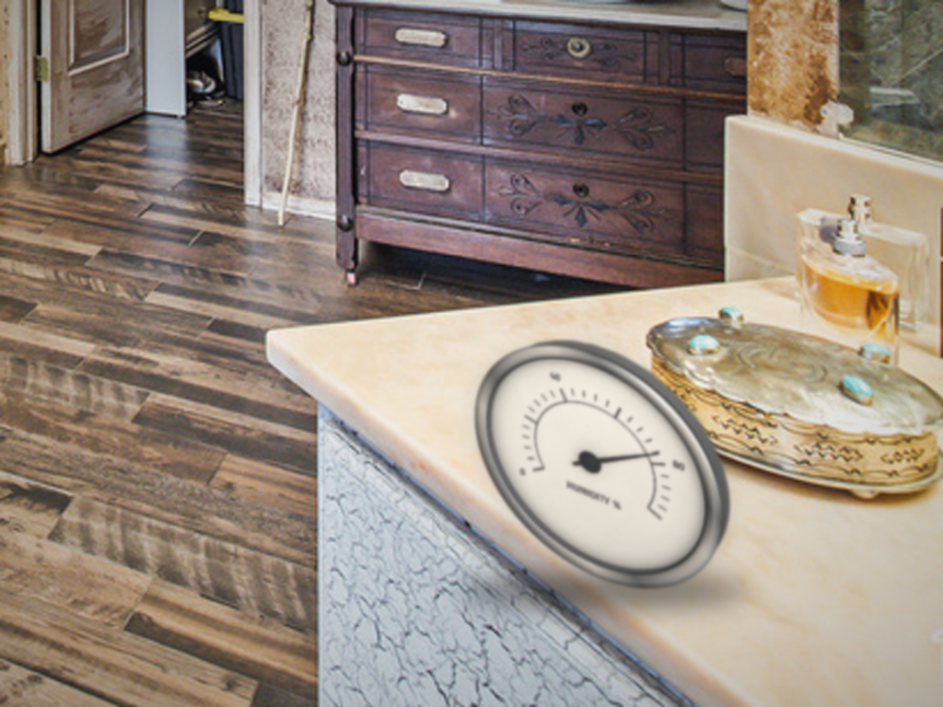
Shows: {"value": 76, "unit": "%"}
